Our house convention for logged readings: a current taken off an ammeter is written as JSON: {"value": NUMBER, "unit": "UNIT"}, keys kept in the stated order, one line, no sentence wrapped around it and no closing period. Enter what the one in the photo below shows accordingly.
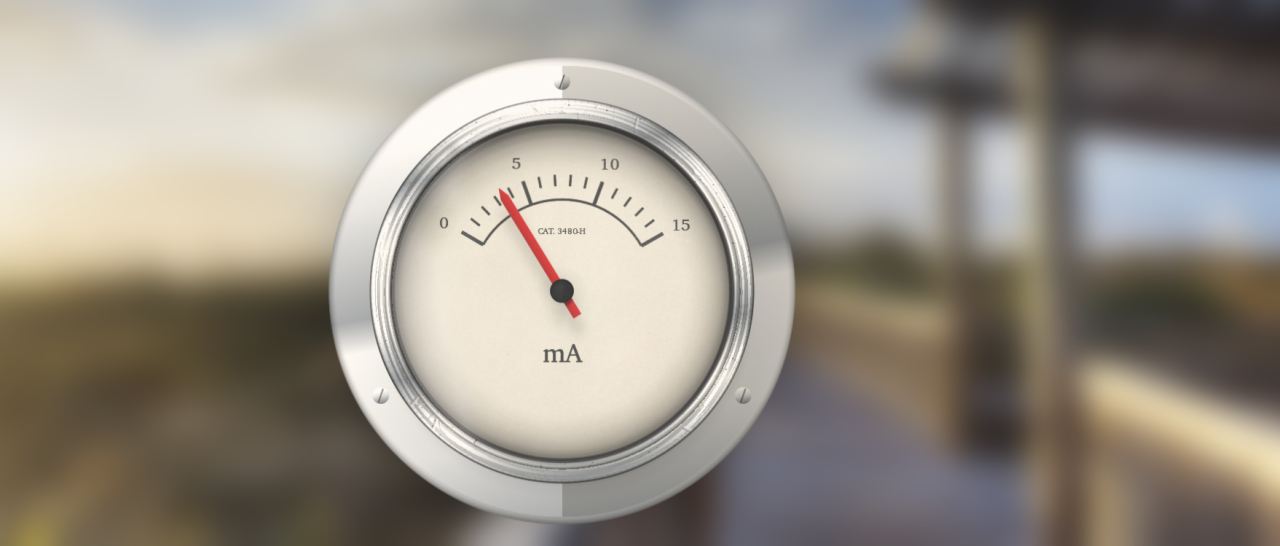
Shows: {"value": 3.5, "unit": "mA"}
